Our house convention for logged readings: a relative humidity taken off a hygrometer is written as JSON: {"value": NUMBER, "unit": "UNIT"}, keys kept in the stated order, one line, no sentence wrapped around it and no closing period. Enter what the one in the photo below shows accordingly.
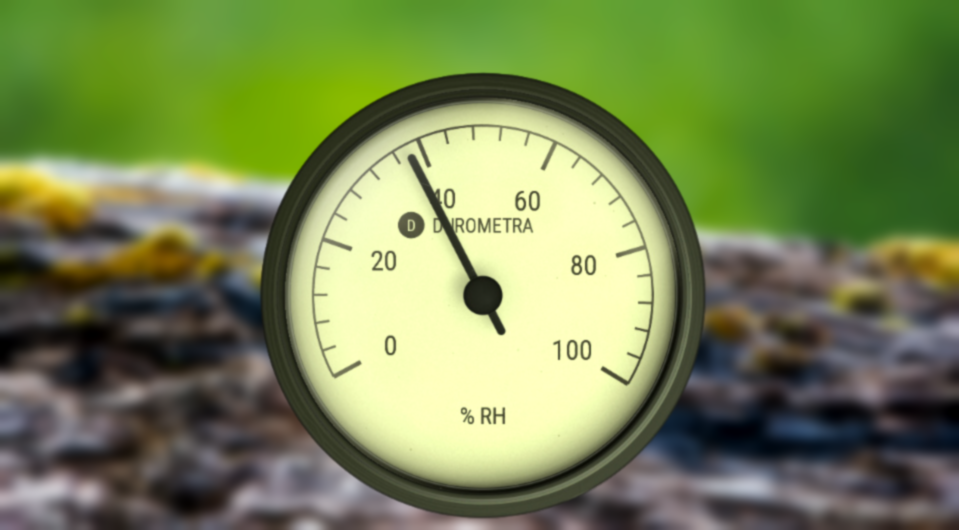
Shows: {"value": 38, "unit": "%"}
